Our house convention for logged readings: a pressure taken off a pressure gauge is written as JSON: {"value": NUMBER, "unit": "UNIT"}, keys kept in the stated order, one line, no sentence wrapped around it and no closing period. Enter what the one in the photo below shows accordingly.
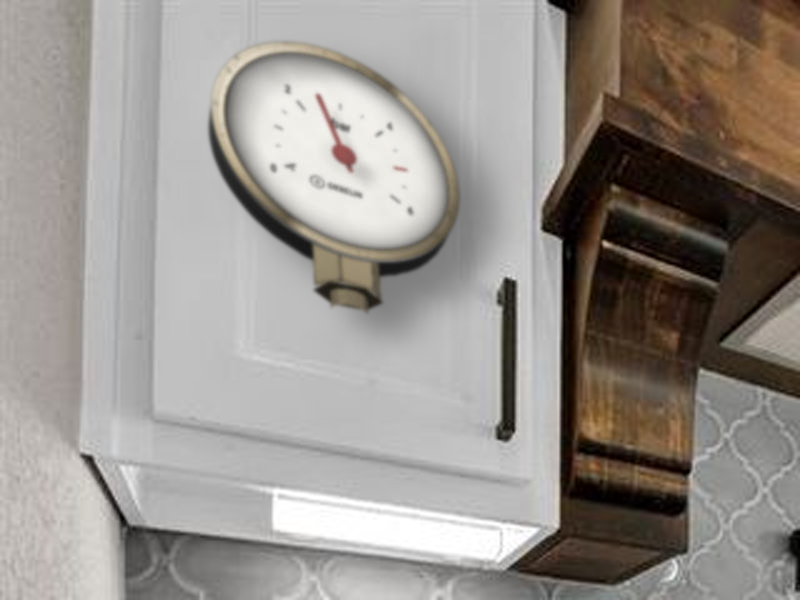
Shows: {"value": 2.5, "unit": "bar"}
